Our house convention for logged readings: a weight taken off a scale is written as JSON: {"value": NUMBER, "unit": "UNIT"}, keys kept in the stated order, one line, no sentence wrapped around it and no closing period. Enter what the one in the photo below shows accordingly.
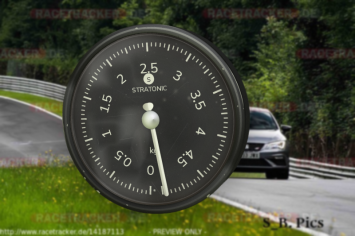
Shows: {"value": 4.95, "unit": "kg"}
